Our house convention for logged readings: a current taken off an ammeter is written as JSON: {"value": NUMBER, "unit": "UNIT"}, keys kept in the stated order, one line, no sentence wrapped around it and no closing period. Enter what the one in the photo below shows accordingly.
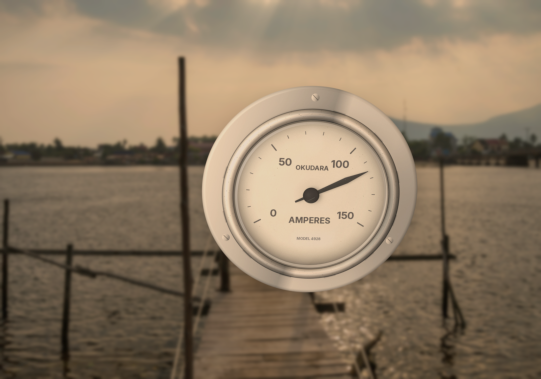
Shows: {"value": 115, "unit": "A"}
